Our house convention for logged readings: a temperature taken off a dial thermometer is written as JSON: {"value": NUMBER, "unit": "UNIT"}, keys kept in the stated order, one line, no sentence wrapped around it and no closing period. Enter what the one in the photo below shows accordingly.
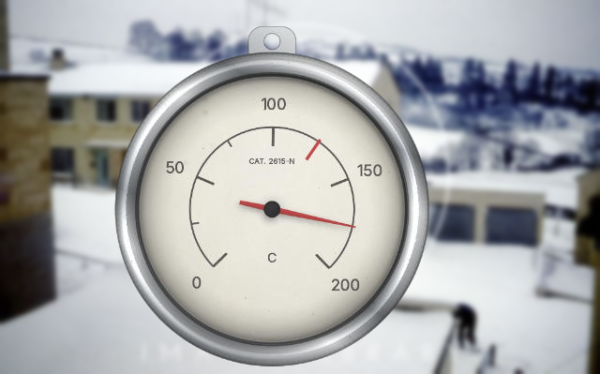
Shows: {"value": 175, "unit": "°C"}
